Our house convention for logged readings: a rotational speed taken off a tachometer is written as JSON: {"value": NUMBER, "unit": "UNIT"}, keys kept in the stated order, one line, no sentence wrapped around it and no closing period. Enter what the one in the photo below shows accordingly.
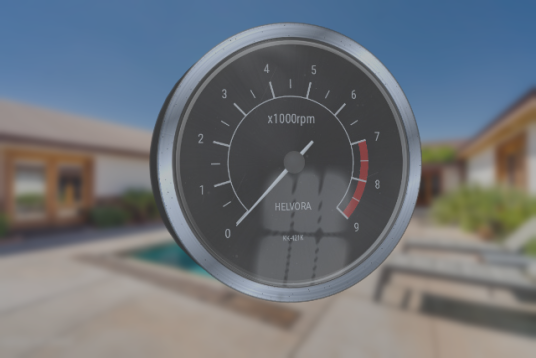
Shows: {"value": 0, "unit": "rpm"}
